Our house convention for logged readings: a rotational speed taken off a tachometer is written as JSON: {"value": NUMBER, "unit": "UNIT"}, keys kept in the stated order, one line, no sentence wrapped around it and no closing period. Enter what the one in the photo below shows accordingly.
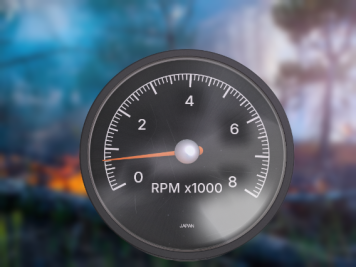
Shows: {"value": 700, "unit": "rpm"}
